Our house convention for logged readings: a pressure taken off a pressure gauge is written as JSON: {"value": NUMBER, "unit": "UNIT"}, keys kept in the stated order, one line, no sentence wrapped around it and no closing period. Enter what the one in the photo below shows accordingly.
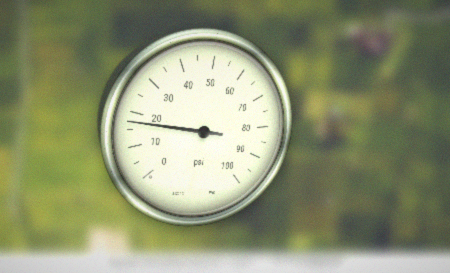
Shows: {"value": 17.5, "unit": "psi"}
